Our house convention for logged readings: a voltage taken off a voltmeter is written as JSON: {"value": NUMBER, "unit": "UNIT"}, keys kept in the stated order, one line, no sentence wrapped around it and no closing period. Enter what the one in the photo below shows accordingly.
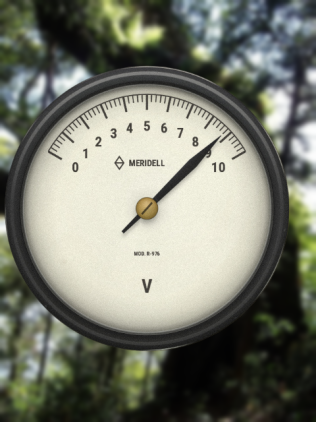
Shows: {"value": 8.8, "unit": "V"}
